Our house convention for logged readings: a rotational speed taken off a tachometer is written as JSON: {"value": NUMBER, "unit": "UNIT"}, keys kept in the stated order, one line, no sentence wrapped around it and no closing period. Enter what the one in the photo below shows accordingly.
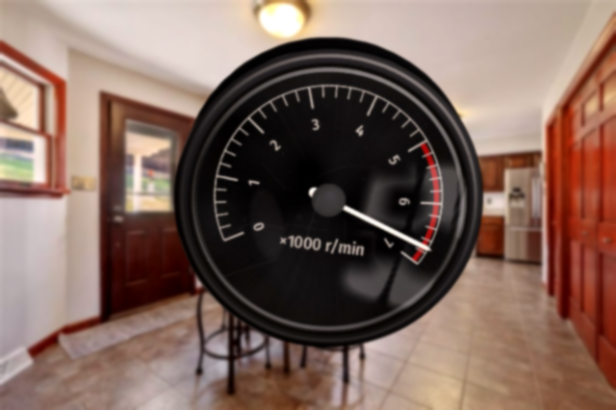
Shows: {"value": 6700, "unit": "rpm"}
